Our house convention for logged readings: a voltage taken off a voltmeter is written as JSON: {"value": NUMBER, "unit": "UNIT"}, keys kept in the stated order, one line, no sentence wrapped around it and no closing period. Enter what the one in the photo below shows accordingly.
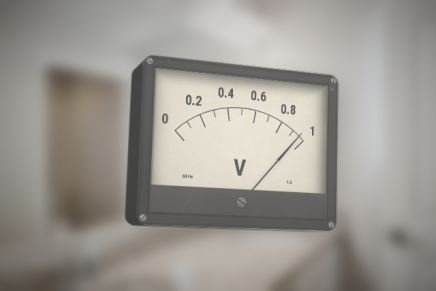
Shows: {"value": 0.95, "unit": "V"}
